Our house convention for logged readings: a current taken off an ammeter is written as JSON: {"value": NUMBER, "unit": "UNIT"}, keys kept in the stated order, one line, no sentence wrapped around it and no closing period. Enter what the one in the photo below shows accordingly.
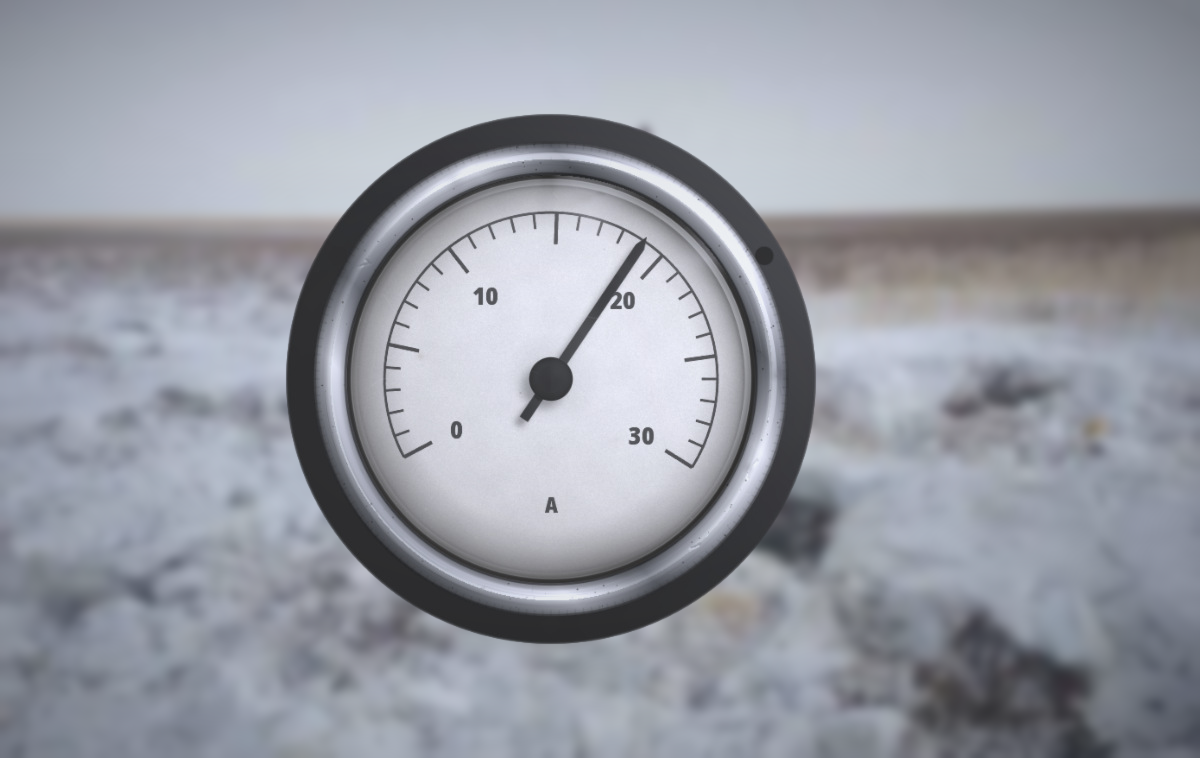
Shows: {"value": 19, "unit": "A"}
